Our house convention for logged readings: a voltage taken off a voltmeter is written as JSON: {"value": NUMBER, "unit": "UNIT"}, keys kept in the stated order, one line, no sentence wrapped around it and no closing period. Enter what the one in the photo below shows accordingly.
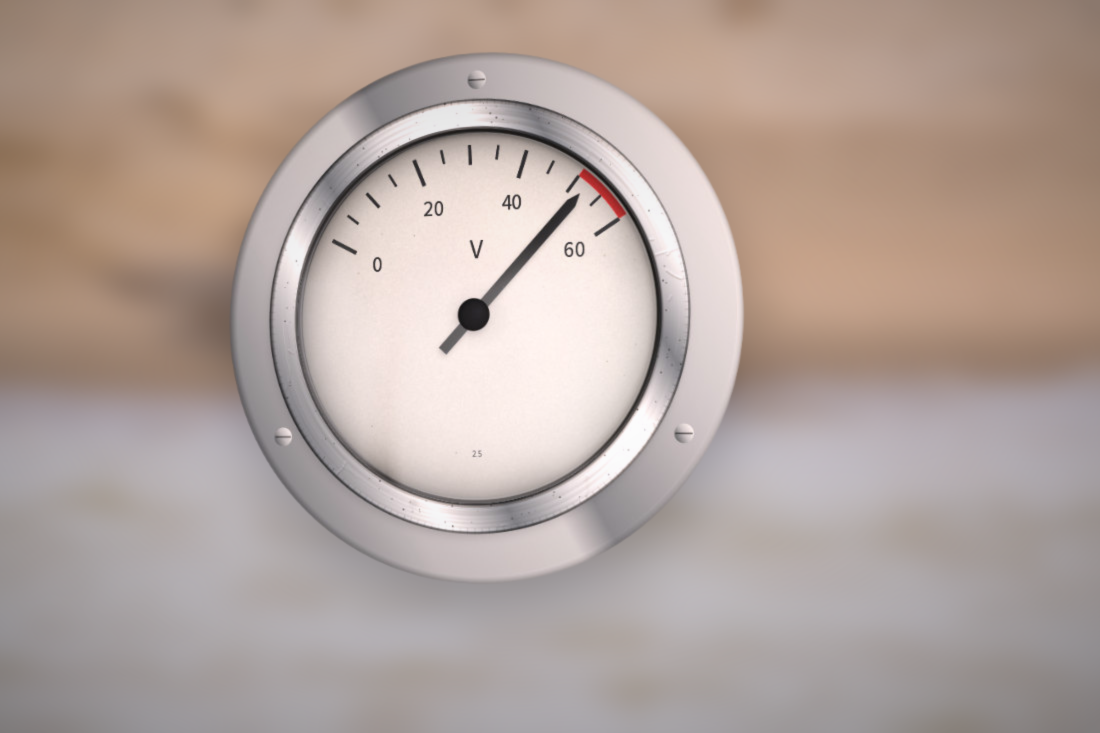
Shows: {"value": 52.5, "unit": "V"}
